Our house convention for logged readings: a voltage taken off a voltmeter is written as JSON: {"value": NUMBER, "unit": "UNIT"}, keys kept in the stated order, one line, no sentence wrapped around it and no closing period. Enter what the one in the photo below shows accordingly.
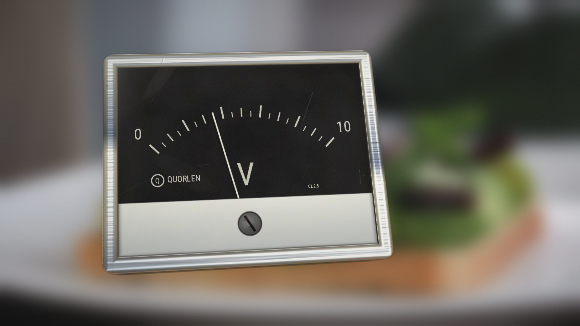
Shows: {"value": 3.5, "unit": "V"}
